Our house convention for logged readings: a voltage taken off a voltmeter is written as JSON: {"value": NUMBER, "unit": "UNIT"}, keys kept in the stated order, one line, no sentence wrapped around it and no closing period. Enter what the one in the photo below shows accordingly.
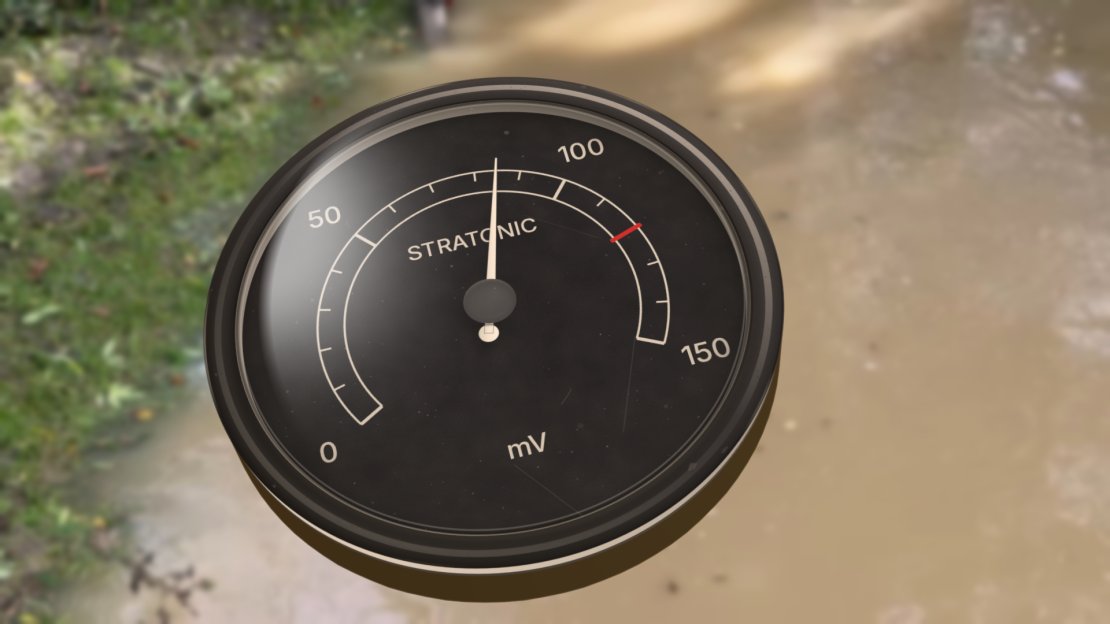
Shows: {"value": 85, "unit": "mV"}
